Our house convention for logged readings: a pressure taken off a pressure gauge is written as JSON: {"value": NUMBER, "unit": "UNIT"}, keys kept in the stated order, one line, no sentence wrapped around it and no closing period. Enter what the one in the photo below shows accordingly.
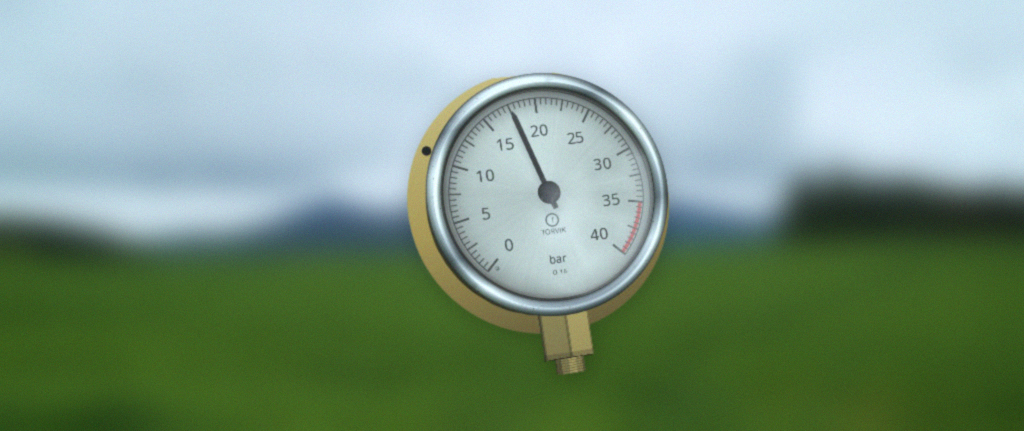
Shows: {"value": 17.5, "unit": "bar"}
